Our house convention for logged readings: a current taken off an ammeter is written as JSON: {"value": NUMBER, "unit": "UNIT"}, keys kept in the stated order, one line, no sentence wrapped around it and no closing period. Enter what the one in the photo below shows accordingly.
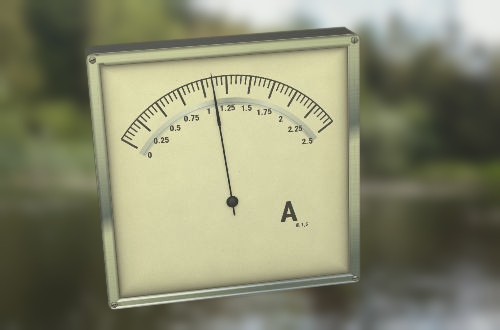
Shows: {"value": 1.1, "unit": "A"}
